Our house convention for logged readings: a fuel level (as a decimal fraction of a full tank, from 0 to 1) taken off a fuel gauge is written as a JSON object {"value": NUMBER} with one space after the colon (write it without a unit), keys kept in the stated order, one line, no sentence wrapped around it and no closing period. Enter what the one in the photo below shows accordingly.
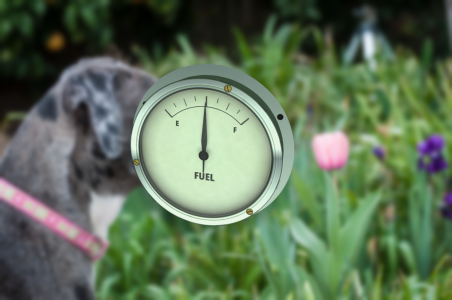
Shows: {"value": 0.5}
